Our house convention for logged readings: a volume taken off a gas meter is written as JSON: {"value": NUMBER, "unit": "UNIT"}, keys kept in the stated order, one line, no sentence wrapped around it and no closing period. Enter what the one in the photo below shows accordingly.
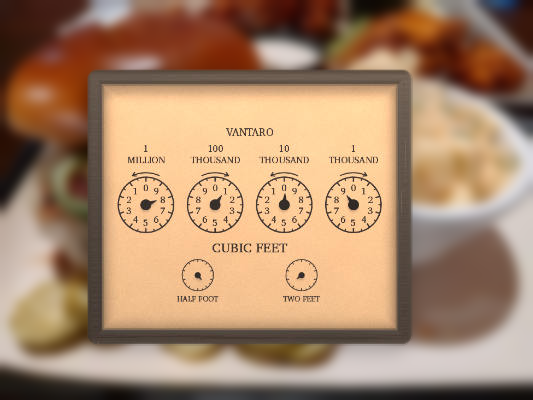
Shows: {"value": 809900, "unit": "ft³"}
